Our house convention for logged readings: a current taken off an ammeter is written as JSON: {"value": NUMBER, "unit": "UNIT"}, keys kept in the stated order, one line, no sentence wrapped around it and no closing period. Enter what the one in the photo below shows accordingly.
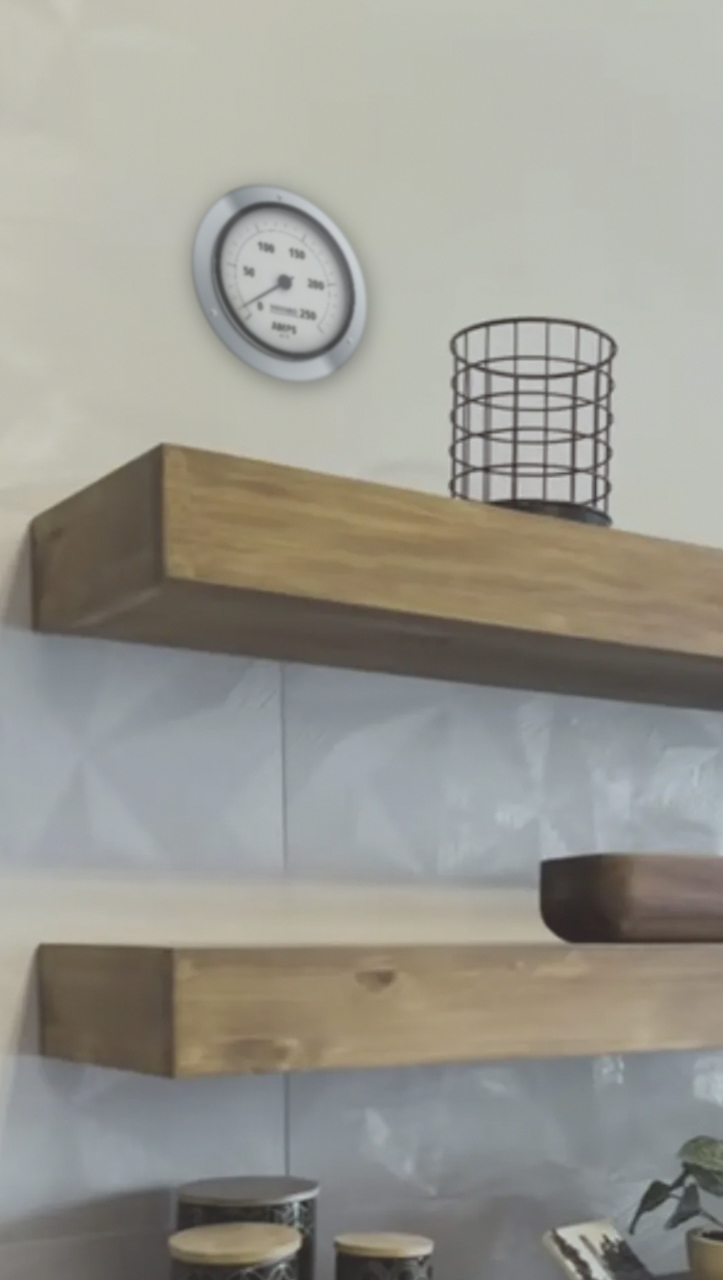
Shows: {"value": 10, "unit": "A"}
